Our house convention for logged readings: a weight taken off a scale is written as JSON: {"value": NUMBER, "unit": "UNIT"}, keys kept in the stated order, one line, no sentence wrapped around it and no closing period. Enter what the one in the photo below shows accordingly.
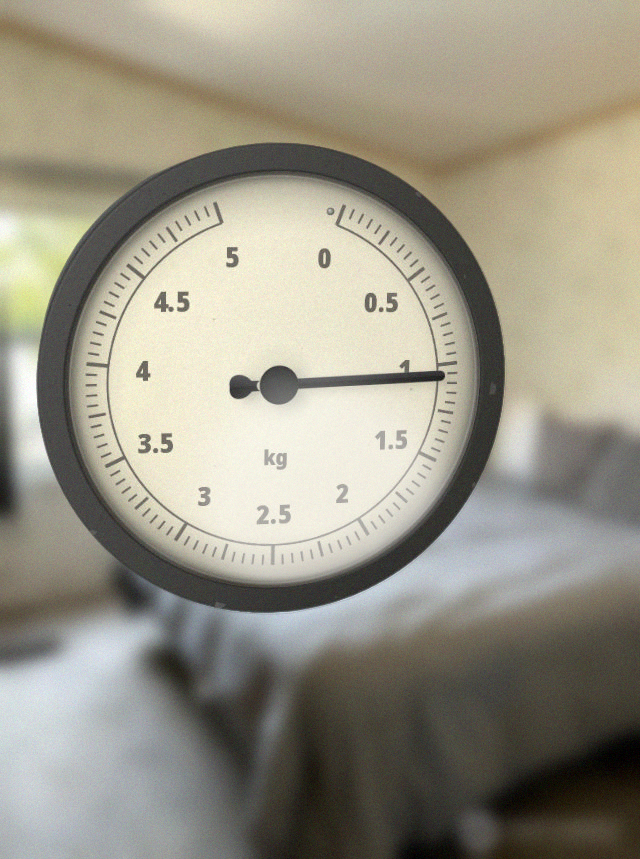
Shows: {"value": 1.05, "unit": "kg"}
